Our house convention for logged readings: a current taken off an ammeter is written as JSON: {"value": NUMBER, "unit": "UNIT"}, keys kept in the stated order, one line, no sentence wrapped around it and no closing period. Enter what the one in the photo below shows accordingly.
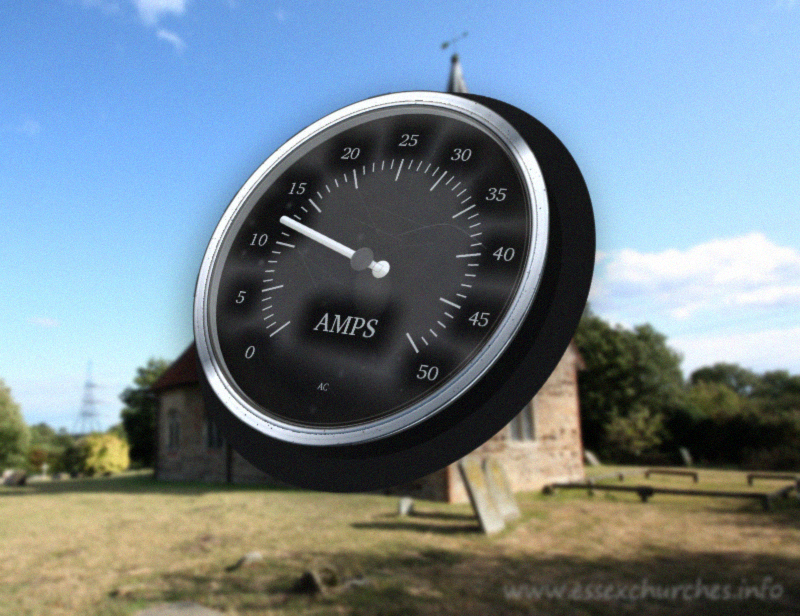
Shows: {"value": 12, "unit": "A"}
